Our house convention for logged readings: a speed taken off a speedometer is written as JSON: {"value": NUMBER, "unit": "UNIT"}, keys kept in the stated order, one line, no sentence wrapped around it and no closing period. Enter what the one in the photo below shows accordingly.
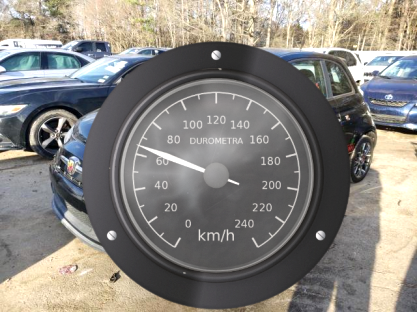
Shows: {"value": 65, "unit": "km/h"}
